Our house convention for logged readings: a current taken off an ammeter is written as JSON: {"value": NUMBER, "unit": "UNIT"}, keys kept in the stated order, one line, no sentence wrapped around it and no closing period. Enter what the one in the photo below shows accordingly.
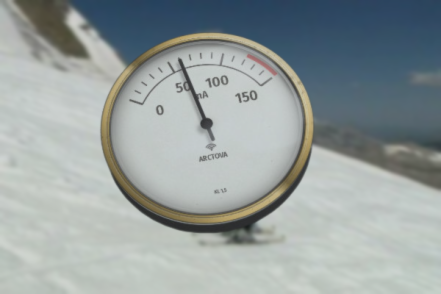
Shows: {"value": 60, "unit": "mA"}
